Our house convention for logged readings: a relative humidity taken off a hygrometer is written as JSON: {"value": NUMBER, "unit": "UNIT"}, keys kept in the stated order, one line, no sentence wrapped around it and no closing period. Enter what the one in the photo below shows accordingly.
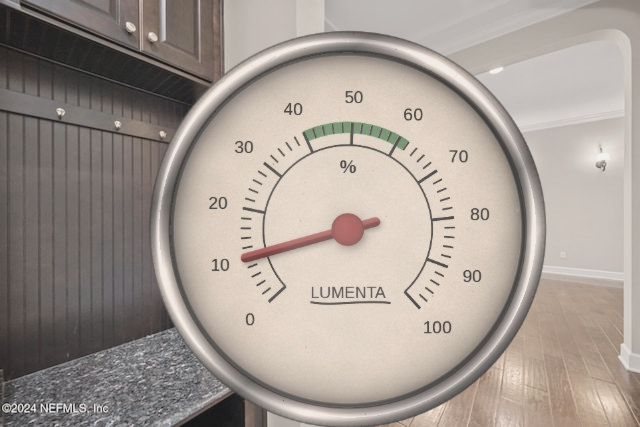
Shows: {"value": 10, "unit": "%"}
